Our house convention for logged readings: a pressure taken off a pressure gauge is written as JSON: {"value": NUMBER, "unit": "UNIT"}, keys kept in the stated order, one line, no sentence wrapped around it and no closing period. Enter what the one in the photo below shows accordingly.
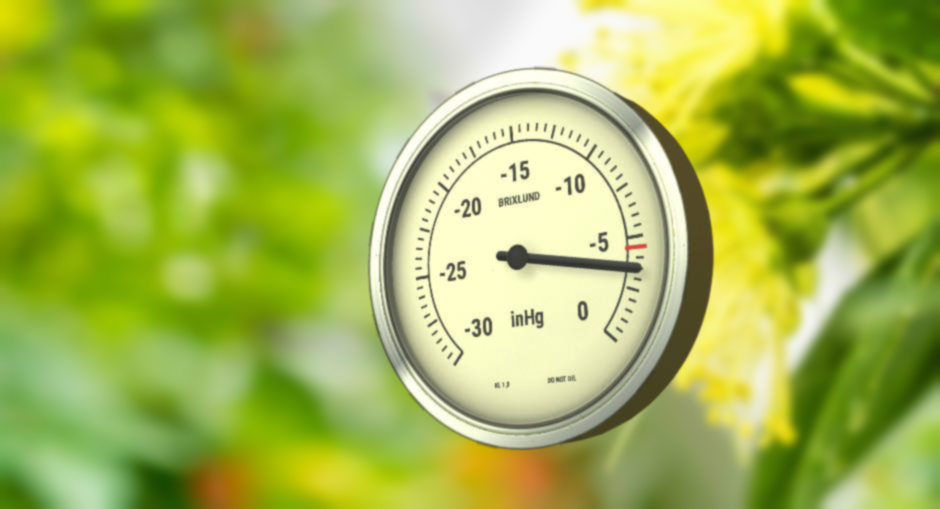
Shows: {"value": -3.5, "unit": "inHg"}
